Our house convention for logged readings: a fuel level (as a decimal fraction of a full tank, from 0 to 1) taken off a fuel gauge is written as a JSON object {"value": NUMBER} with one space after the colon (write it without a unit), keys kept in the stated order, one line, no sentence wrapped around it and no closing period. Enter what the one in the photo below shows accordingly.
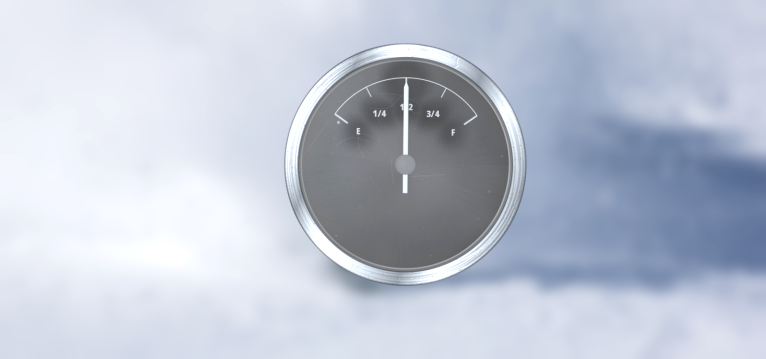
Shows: {"value": 0.5}
